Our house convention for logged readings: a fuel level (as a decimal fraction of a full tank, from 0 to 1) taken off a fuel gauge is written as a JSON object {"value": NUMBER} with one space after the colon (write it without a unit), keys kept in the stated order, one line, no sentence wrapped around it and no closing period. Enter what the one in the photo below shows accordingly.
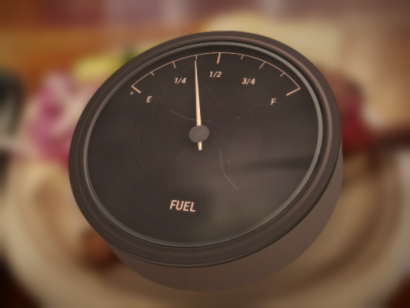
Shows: {"value": 0.375}
